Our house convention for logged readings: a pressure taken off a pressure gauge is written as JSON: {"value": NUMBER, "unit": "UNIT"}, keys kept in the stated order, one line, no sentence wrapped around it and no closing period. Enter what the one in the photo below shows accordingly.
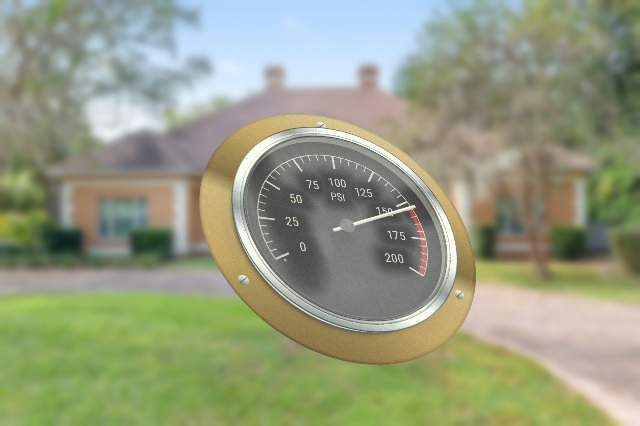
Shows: {"value": 155, "unit": "psi"}
